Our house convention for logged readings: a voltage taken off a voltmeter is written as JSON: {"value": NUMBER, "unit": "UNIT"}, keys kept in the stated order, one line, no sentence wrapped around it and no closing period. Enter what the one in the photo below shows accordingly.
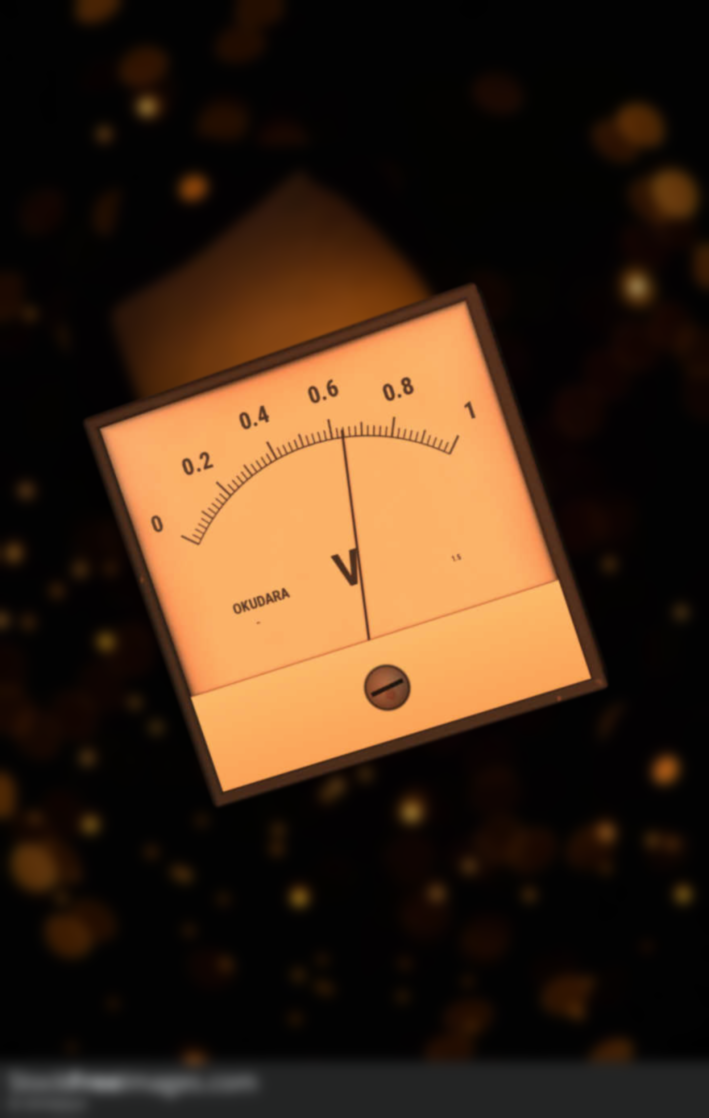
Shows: {"value": 0.64, "unit": "V"}
